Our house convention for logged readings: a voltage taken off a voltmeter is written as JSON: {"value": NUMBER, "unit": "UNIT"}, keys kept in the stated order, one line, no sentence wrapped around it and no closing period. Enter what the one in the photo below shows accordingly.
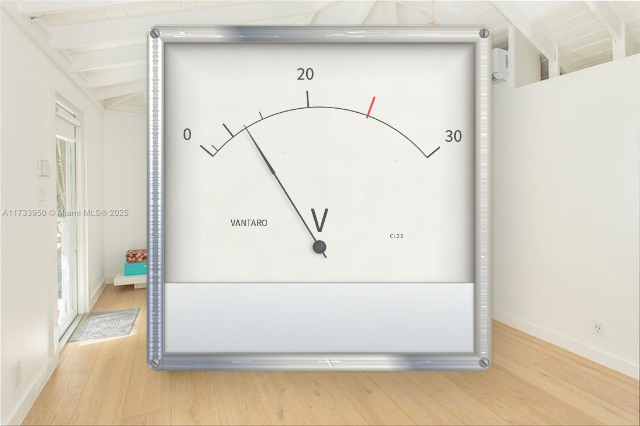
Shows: {"value": 12.5, "unit": "V"}
